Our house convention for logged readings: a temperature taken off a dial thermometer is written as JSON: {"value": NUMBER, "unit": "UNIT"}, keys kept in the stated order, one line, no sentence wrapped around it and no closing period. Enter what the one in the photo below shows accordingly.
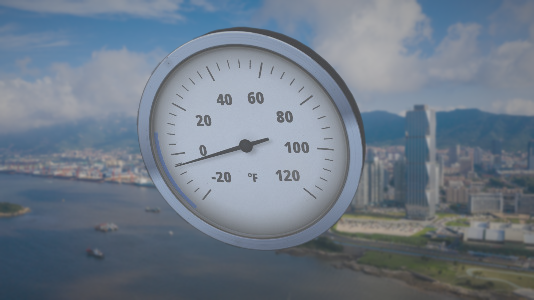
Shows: {"value": -4, "unit": "°F"}
